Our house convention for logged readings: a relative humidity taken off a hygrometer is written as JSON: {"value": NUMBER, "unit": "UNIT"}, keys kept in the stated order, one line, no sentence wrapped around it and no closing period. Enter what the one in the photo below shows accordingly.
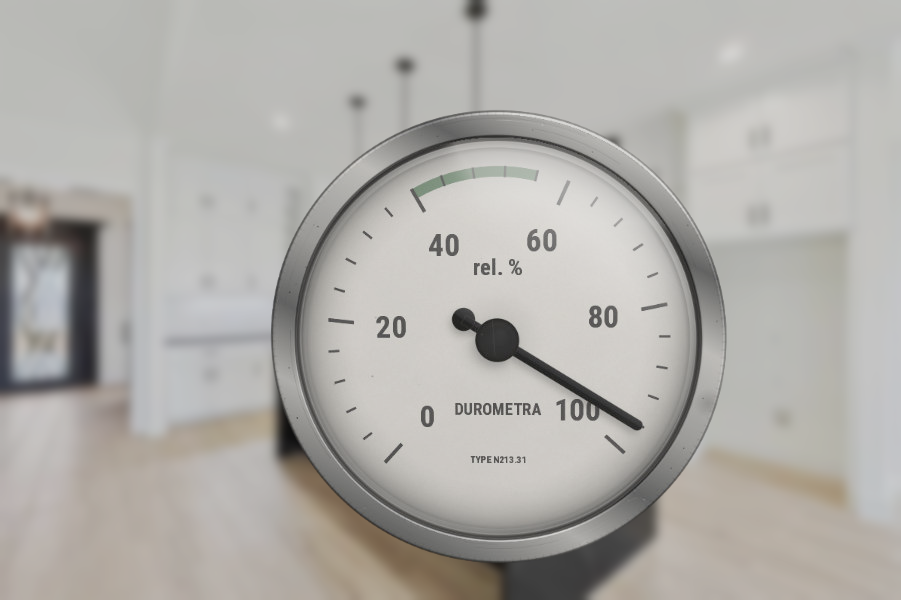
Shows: {"value": 96, "unit": "%"}
